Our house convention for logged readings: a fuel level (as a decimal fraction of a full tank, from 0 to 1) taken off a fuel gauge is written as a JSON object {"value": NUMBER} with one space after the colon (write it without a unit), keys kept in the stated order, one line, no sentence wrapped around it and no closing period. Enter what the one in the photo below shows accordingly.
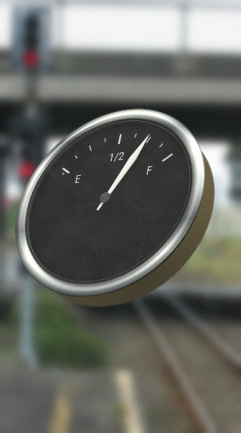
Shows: {"value": 0.75}
